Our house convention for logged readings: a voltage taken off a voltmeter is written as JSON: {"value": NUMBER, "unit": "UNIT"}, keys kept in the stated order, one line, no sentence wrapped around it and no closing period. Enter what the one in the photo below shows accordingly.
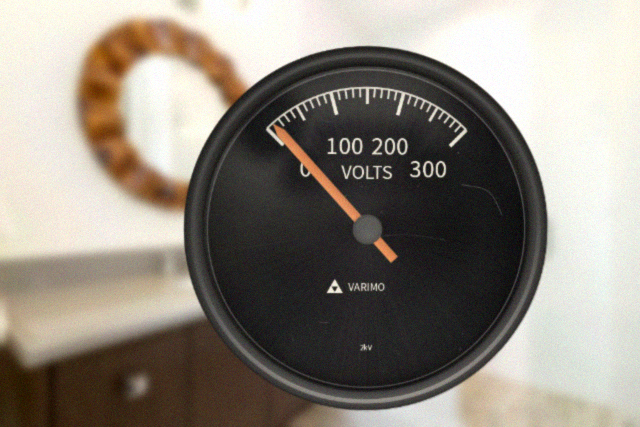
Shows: {"value": 10, "unit": "V"}
